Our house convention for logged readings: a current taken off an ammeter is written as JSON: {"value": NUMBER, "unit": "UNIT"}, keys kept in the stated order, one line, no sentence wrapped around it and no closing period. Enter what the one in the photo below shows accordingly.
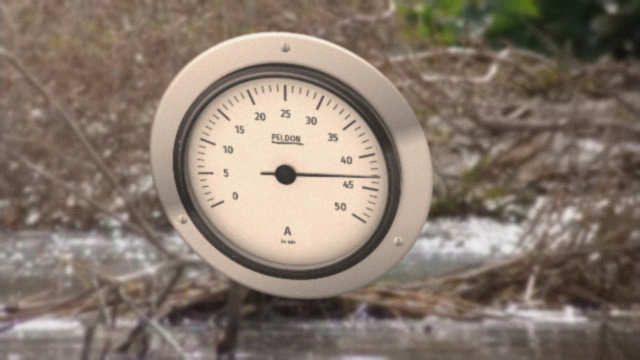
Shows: {"value": 43, "unit": "A"}
